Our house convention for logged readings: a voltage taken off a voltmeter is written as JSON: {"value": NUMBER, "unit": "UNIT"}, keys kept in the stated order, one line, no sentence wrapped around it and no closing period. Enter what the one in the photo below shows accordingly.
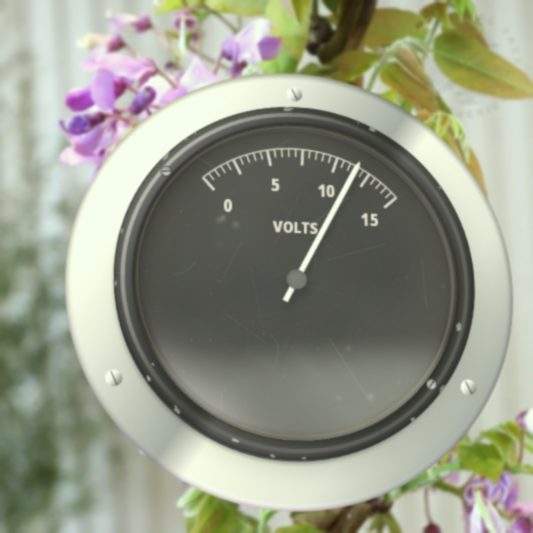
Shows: {"value": 11.5, "unit": "V"}
